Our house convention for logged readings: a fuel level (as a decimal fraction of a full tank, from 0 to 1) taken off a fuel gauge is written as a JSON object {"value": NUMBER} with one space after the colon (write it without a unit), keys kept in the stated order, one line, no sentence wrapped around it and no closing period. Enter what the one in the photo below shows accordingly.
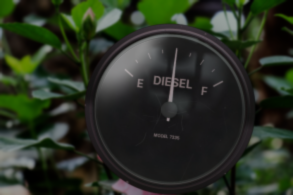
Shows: {"value": 0.5}
